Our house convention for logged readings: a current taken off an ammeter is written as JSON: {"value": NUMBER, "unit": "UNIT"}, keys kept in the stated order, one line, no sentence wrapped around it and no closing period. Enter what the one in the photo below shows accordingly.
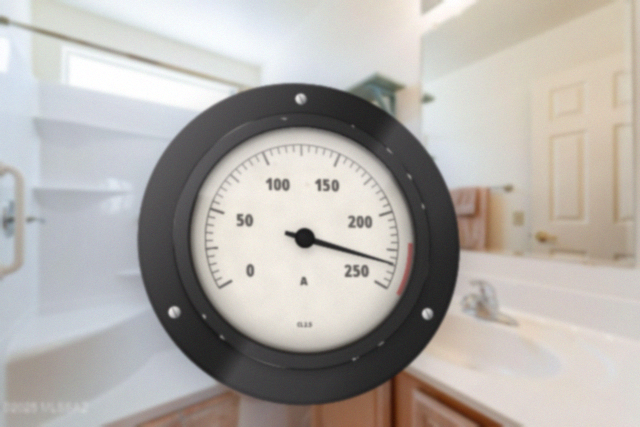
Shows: {"value": 235, "unit": "A"}
